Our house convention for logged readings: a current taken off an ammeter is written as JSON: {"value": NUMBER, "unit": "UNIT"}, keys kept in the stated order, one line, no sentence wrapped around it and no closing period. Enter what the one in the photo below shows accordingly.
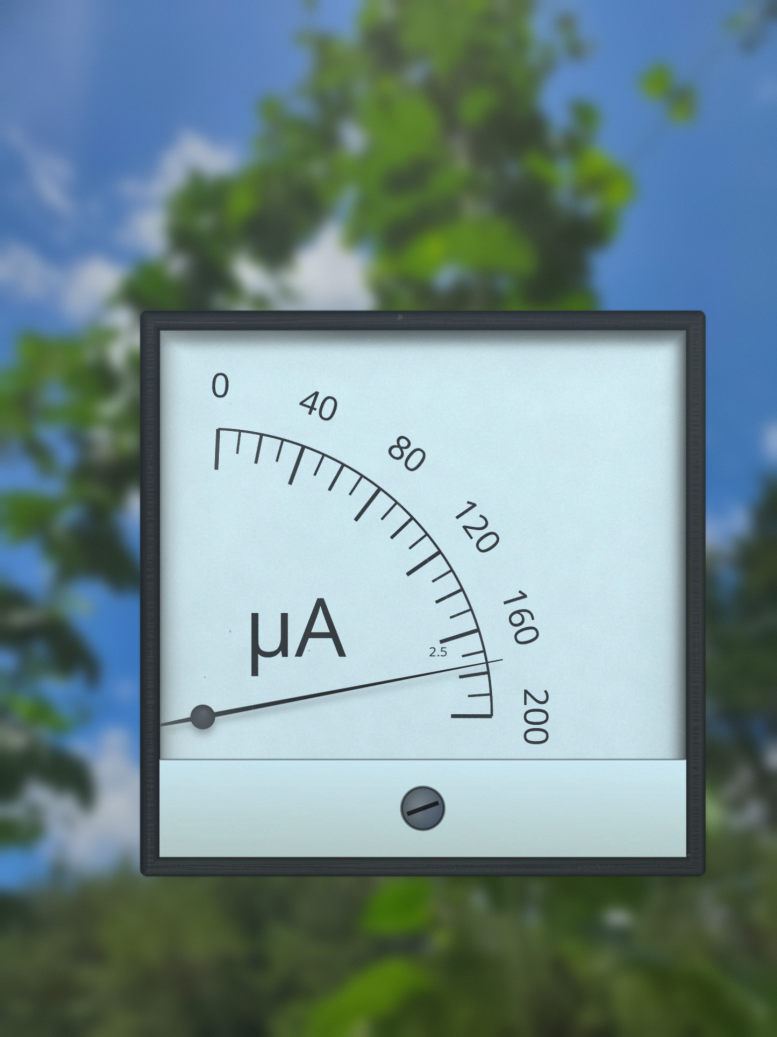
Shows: {"value": 175, "unit": "µA"}
